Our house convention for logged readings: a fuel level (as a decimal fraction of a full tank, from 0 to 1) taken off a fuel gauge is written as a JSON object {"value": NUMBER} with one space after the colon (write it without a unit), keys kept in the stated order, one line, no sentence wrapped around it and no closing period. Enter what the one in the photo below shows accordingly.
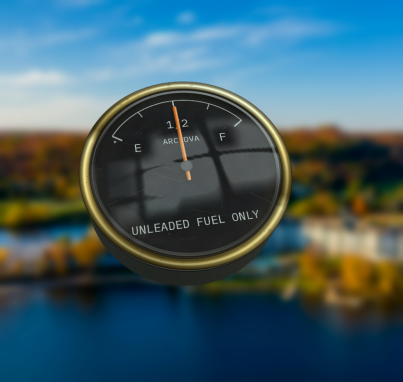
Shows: {"value": 0.5}
